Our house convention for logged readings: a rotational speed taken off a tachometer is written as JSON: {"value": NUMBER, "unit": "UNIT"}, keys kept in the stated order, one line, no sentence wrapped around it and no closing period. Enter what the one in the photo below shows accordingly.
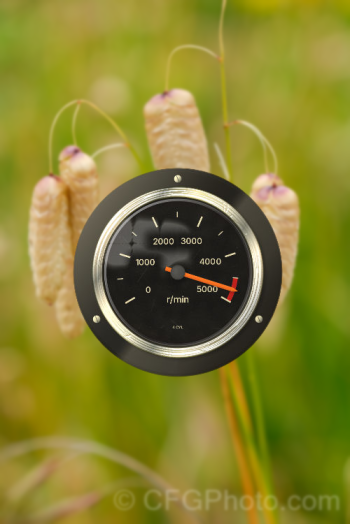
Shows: {"value": 4750, "unit": "rpm"}
